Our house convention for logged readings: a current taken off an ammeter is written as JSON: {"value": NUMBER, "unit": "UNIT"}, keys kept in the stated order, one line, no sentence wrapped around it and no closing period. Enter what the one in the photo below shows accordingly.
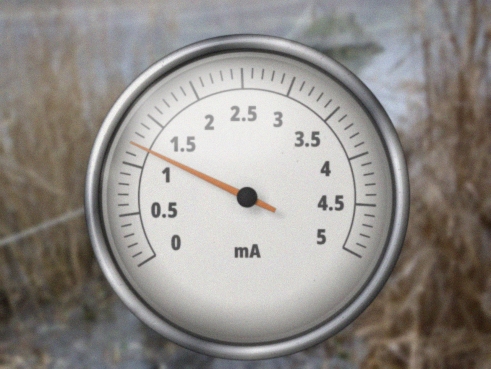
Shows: {"value": 1.2, "unit": "mA"}
